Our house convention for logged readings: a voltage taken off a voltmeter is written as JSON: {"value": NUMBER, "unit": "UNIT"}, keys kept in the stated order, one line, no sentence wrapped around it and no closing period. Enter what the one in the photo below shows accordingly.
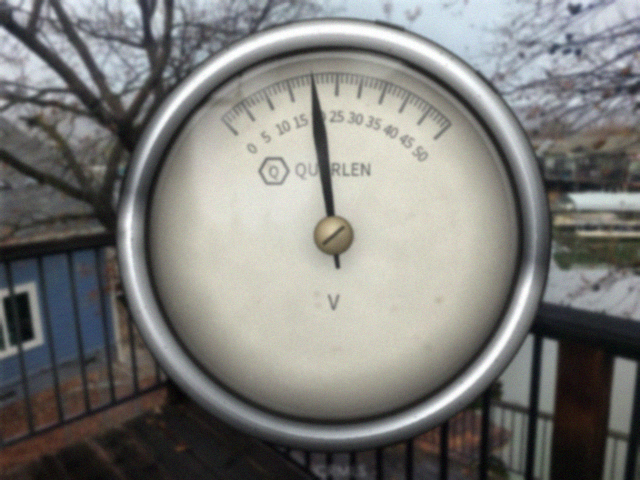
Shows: {"value": 20, "unit": "V"}
